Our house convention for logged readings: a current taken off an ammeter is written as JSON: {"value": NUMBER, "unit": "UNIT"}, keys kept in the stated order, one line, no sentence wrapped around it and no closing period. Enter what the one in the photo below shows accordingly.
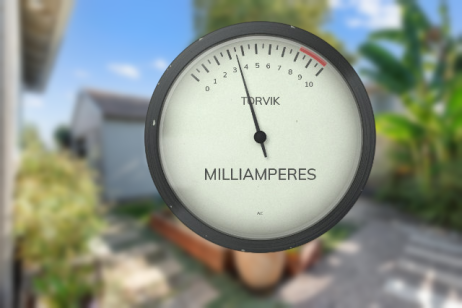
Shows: {"value": 3.5, "unit": "mA"}
